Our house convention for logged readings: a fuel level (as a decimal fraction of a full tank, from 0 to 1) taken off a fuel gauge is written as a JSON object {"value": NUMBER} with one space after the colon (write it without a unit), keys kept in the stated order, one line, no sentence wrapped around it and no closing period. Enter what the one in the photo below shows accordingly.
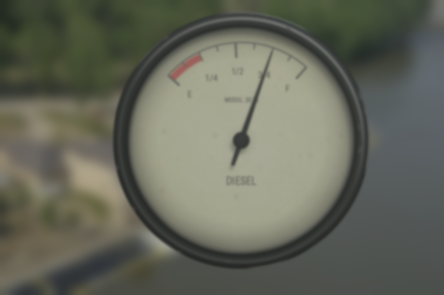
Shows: {"value": 0.75}
